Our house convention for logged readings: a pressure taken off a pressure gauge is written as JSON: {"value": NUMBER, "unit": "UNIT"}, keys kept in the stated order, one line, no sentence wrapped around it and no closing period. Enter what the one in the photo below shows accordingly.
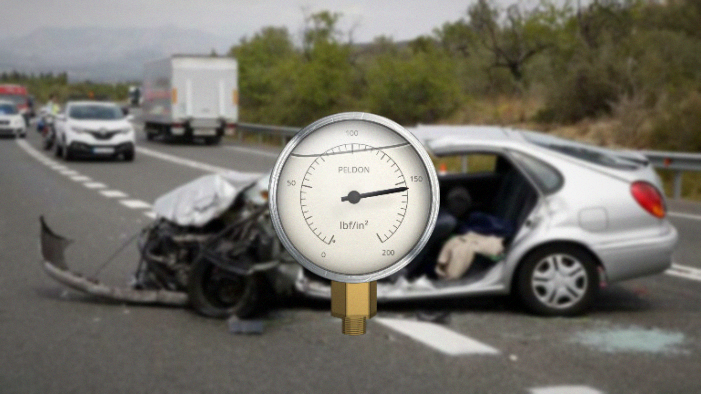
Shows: {"value": 155, "unit": "psi"}
